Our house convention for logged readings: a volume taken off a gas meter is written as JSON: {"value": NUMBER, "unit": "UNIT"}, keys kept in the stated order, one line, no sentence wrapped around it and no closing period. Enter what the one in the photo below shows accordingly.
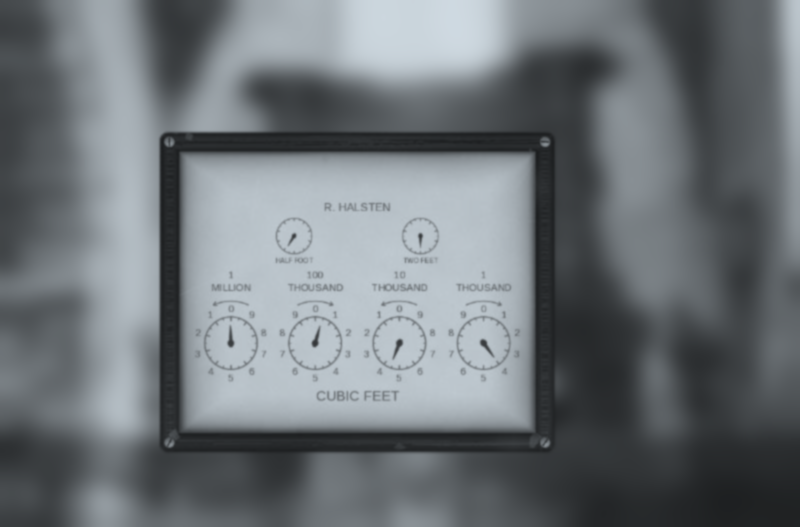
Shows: {"value": 4400, "unit": "ft³"}
